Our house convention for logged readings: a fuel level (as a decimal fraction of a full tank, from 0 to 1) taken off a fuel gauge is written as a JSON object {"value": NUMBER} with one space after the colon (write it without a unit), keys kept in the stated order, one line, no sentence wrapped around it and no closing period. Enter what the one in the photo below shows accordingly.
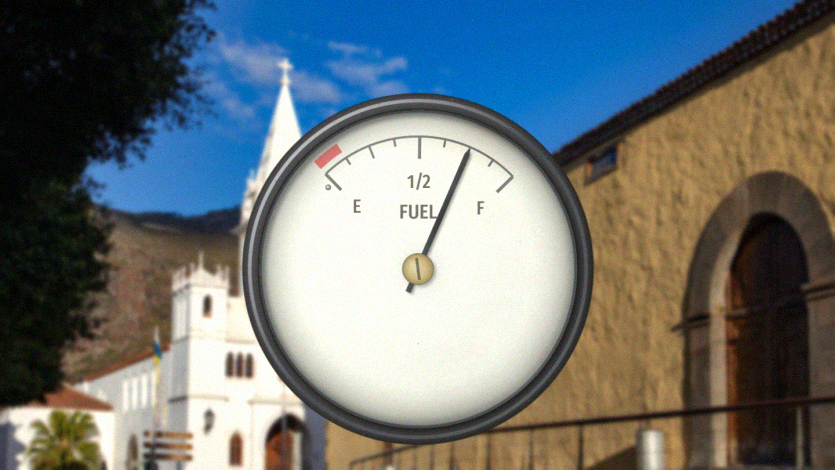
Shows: {"value": 0.75}
